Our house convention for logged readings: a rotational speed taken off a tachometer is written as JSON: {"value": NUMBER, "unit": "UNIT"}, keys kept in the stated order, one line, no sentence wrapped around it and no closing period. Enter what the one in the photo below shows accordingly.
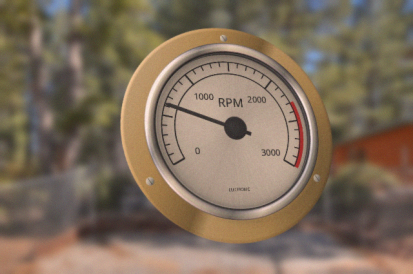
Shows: {"value": 600, "unit": "rpm"}
